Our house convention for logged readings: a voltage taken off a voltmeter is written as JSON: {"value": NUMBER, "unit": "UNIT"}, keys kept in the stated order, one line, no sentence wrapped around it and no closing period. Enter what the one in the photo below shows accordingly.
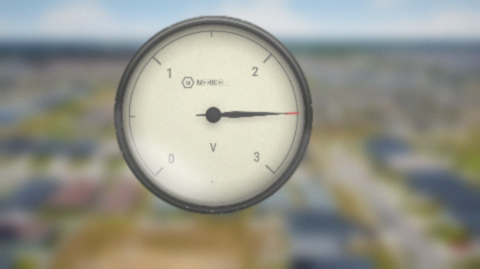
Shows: {"value": 2.5, "unit": "V"}
